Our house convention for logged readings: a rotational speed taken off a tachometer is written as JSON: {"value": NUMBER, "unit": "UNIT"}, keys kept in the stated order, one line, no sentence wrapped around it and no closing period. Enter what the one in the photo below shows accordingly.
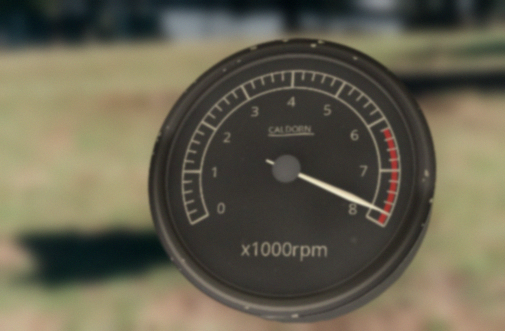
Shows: {"value": 7800, "unit": "rpm"}
